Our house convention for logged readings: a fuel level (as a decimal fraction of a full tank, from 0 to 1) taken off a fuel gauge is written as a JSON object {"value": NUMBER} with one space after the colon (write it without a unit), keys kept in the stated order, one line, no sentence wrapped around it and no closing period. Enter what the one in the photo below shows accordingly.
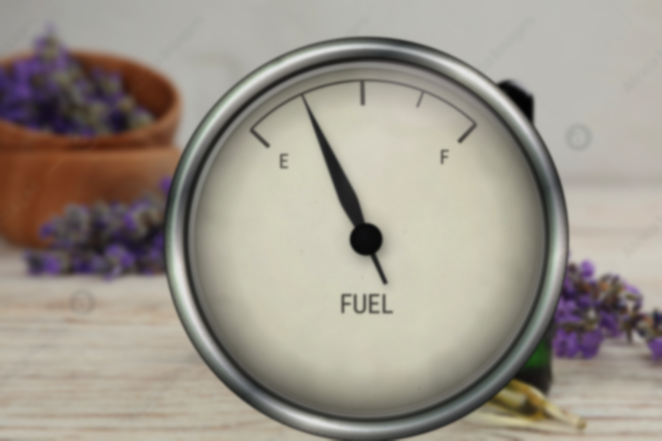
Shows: {"value": 0.25}
